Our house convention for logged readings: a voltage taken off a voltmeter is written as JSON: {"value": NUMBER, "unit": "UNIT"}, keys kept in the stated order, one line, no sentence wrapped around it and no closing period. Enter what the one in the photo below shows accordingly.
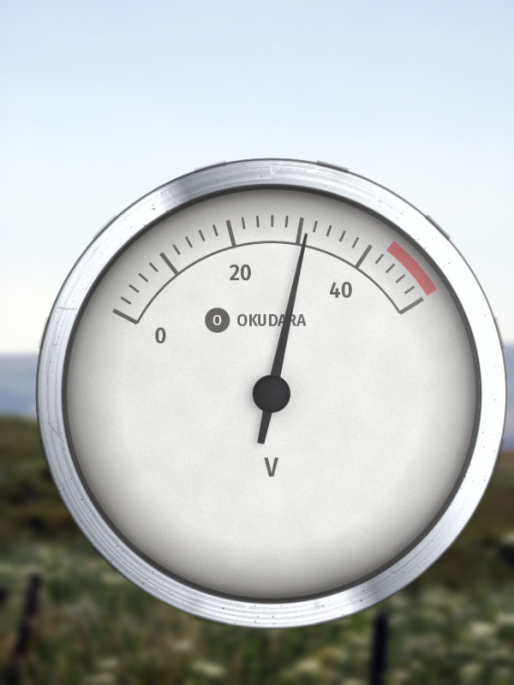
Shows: {"value": 31, "unit": "V"}
